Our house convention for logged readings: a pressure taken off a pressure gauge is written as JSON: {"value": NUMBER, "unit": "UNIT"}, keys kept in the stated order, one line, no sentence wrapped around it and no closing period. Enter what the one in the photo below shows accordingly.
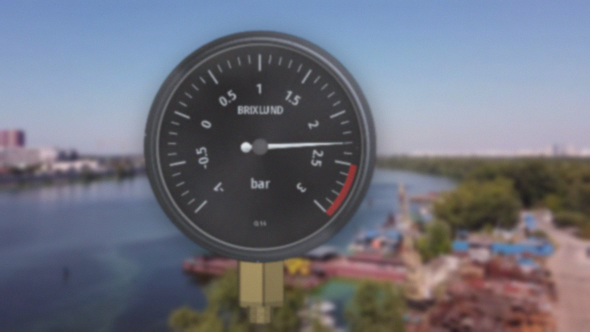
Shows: {"value": 2.3, "unit": "bar"}
